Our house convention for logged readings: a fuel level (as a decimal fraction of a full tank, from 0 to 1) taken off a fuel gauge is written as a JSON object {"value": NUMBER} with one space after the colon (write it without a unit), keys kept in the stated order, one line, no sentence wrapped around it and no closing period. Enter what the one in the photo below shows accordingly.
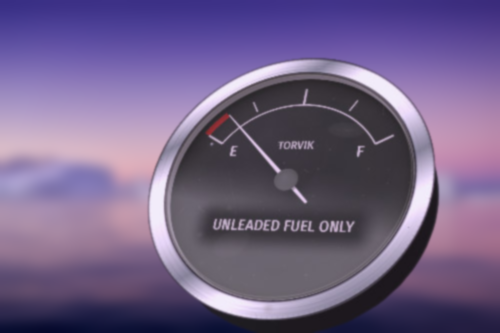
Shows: {"value": 0.125}
